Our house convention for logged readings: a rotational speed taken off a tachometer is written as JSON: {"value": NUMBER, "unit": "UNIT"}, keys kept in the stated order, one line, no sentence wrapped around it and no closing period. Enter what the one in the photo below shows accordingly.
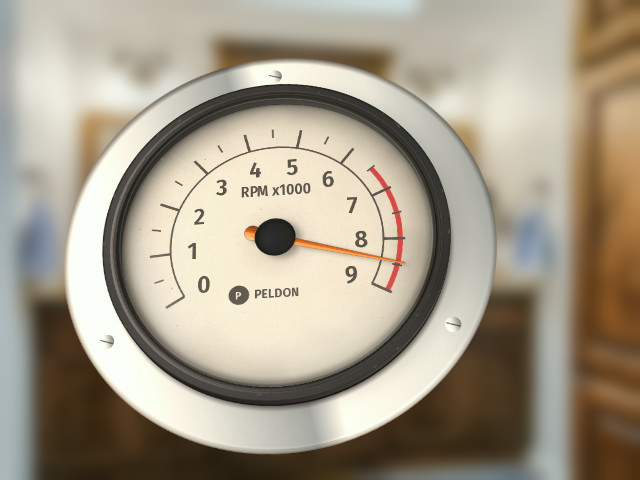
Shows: {"value": 8500, "unit": "rpm"}
